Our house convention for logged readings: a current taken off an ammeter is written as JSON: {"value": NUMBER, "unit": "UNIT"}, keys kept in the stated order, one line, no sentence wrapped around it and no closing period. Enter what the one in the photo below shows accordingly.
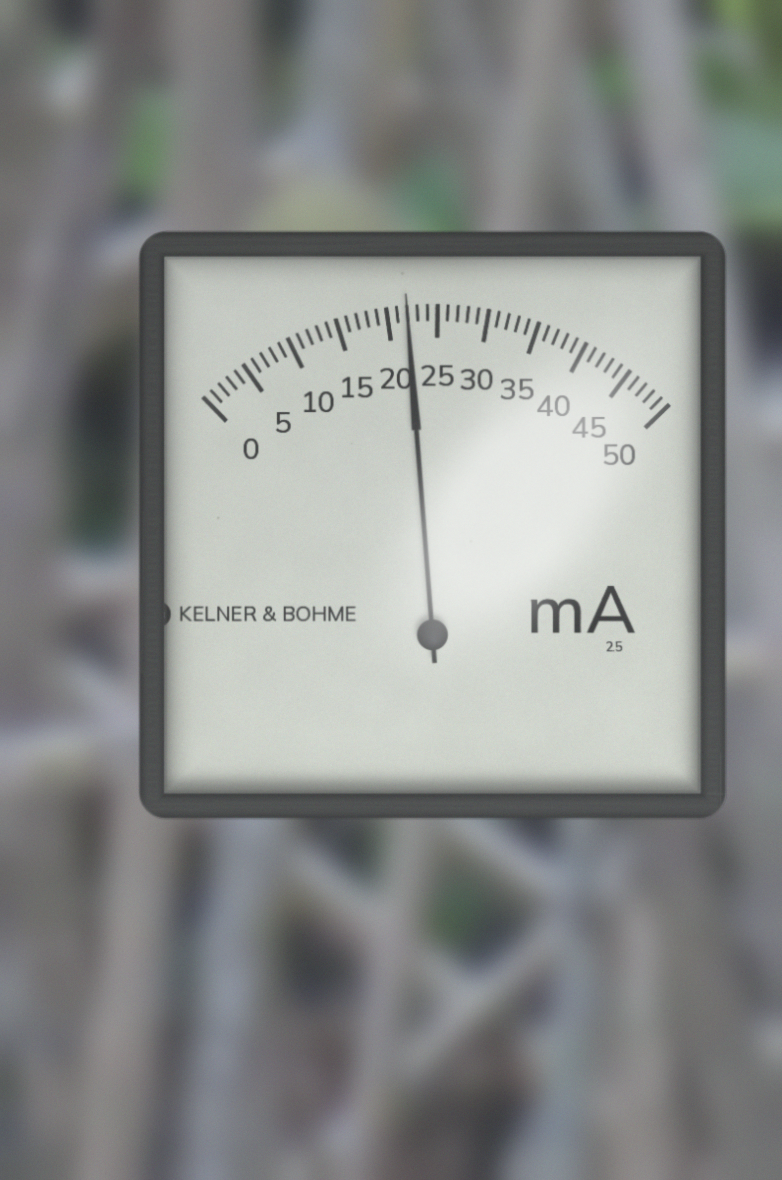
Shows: {"value": 22, "unit": "mA"}
